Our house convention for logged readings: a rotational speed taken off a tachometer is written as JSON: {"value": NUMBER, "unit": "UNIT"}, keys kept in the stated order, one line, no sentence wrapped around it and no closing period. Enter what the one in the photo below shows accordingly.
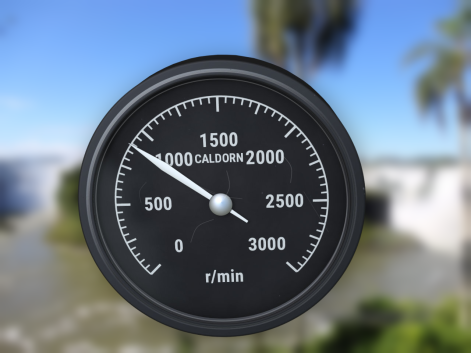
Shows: {"value": 900, "unit": "rpm"}
